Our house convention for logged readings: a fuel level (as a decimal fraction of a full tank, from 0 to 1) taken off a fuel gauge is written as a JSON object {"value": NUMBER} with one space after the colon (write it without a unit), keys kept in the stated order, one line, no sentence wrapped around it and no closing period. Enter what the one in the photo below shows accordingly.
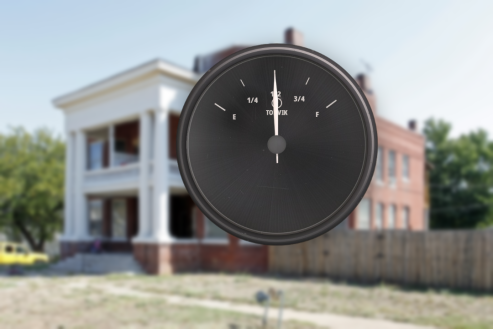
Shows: {"value": 0.5}
